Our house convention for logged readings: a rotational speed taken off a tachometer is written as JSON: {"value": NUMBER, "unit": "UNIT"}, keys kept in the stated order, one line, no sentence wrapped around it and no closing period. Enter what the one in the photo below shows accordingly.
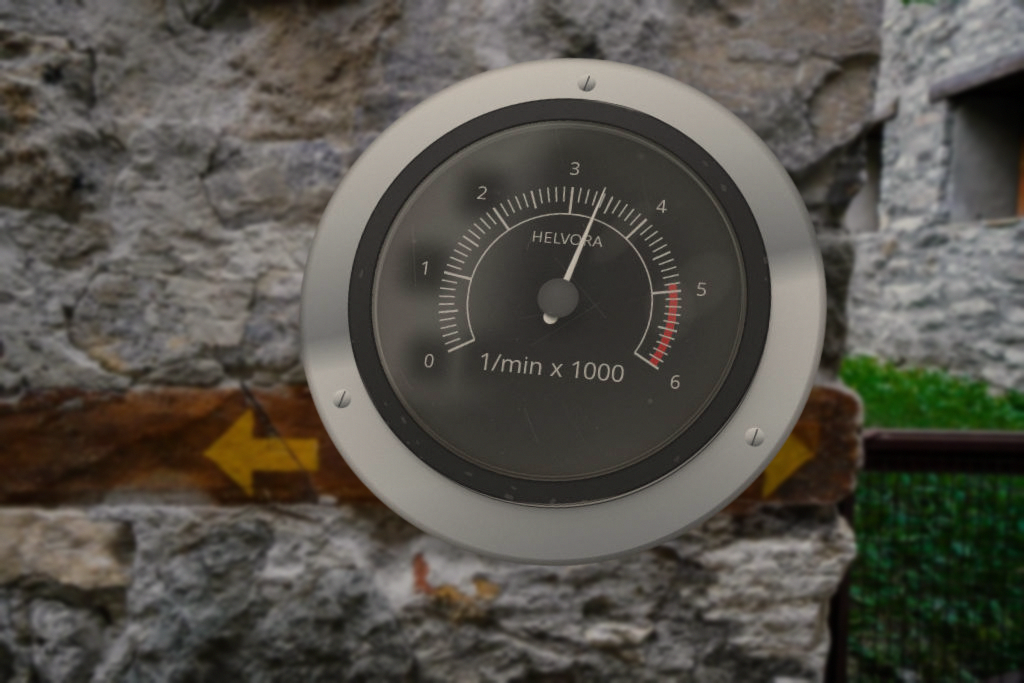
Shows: {"value": 3400, "unit": "rpm"}
